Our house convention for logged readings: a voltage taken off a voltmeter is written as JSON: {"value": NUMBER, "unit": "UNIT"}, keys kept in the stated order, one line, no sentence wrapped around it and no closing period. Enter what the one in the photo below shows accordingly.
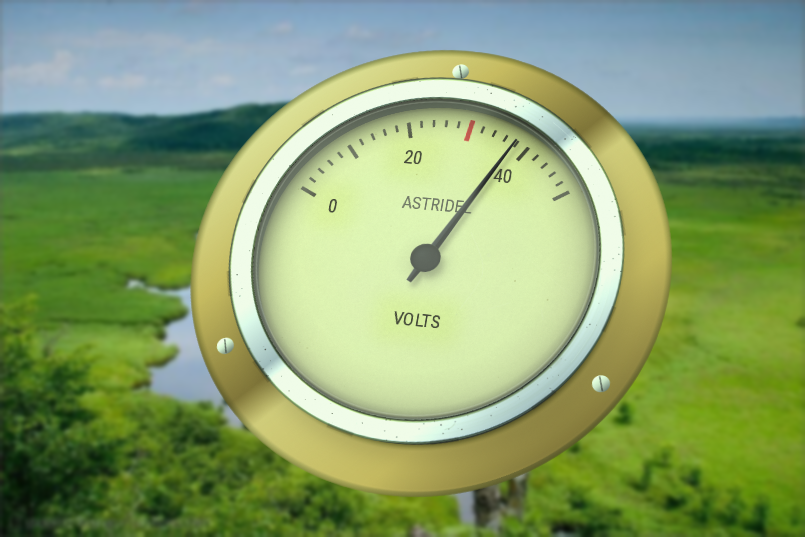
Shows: {"value": 38, "unit": "V"}
